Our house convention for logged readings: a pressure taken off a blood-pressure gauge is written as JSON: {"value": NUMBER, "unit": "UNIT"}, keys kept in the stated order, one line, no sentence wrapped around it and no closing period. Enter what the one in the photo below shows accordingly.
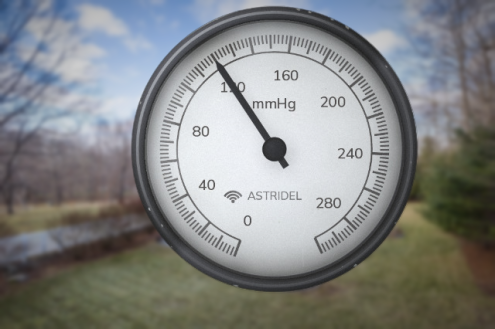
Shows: {"value": 120, "unit": "mmHg"}
